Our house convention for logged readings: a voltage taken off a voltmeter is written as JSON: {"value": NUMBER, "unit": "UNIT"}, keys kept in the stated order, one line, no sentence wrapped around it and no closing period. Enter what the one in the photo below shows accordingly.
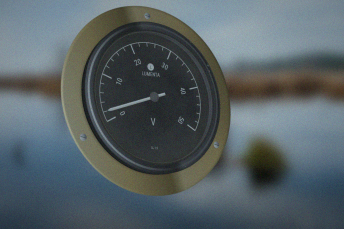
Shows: {"value": 2, "unit": "V"}
